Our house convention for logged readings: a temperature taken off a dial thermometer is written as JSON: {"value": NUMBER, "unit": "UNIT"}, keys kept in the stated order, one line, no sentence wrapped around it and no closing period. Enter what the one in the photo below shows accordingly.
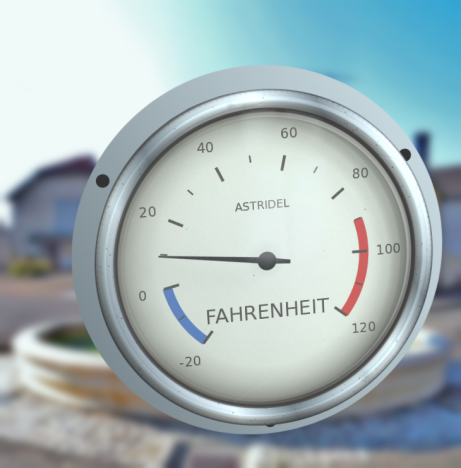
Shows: {"value": 10, "unit": "°F"}
